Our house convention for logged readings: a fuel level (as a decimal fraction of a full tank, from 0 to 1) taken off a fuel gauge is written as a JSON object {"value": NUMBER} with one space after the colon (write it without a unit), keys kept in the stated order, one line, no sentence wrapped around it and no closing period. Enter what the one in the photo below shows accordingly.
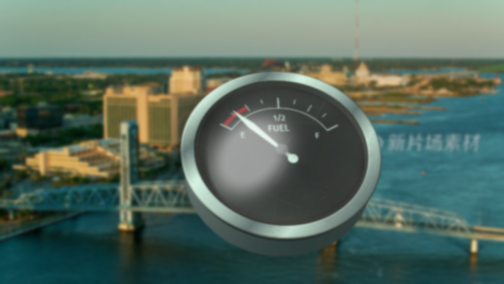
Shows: {"value": 0.125}
